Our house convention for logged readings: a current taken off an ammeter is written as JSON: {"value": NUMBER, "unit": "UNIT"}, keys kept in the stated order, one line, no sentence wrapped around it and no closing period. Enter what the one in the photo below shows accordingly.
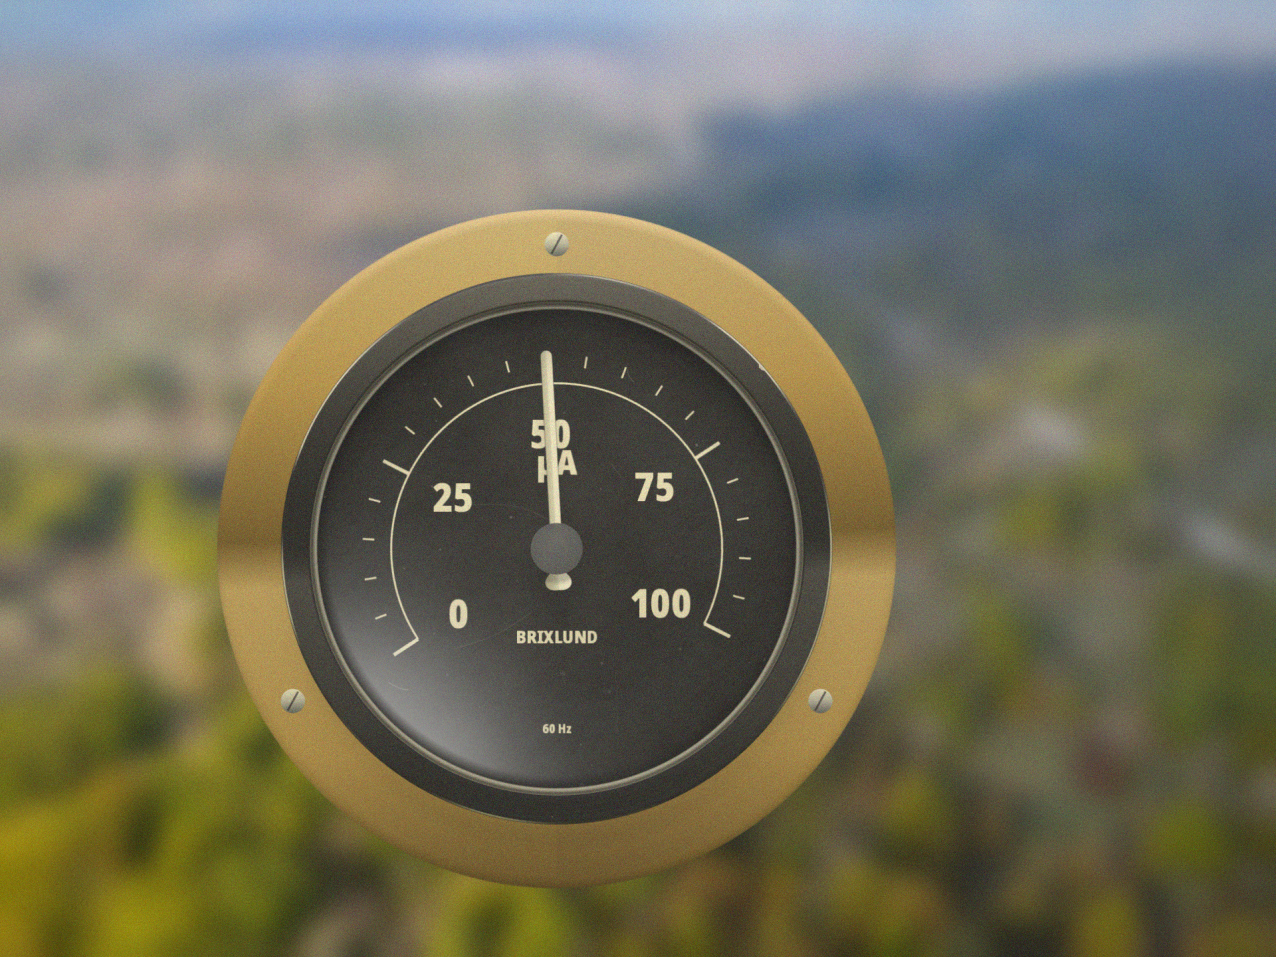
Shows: {"value": 50, "unit": "µA"}
